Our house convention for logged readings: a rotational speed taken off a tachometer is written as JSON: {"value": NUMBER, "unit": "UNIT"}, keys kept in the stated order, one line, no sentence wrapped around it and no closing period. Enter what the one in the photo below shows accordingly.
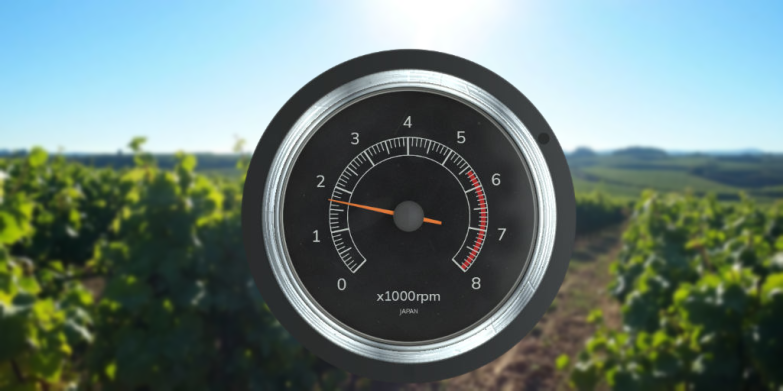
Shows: {"value": 1700, "unit": "rpm"}
